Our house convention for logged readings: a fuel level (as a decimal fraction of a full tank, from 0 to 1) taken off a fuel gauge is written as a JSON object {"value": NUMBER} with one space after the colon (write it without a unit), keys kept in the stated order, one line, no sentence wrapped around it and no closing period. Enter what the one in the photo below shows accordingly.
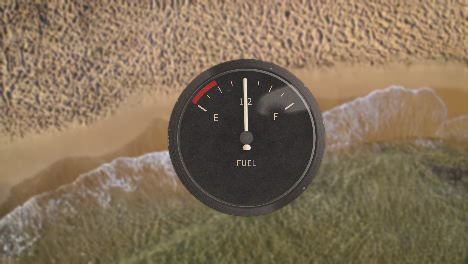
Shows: {"value": 0.5}
